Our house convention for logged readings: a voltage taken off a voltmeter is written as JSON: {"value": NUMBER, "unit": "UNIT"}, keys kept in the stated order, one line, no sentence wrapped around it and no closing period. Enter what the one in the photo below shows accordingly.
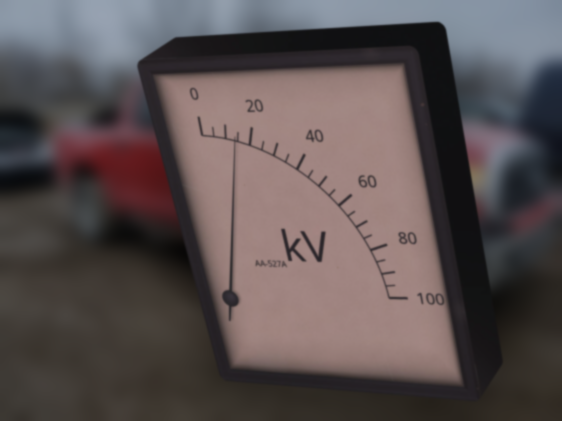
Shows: {"value": 15, "unit": "kV"}
